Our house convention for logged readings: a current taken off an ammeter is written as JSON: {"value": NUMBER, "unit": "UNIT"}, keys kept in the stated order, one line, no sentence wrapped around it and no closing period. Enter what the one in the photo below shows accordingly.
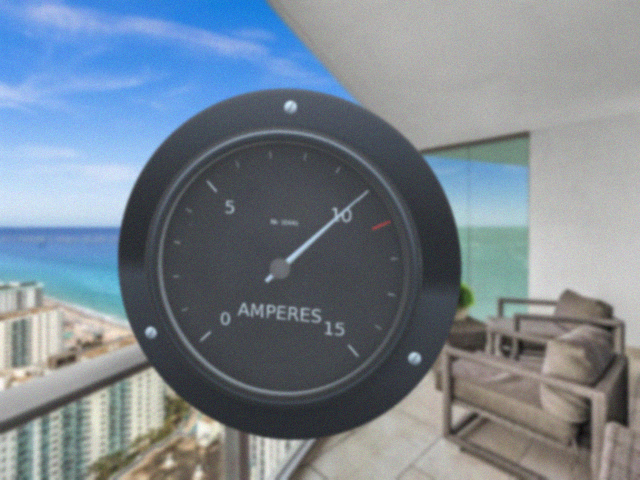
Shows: {"value": 10, "unit": "A"}
